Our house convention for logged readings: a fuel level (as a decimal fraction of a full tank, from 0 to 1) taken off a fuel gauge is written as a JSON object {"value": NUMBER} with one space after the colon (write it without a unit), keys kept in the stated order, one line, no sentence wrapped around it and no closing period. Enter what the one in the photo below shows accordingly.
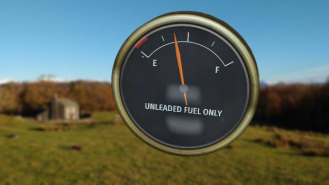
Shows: {"value": 0.375}
